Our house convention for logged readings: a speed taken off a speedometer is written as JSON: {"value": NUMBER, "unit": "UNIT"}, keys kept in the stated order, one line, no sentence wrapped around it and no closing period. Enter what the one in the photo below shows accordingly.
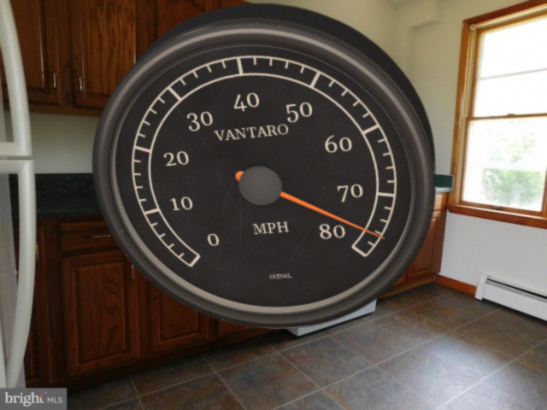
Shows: {"value": 76, "unit": "mph"}
